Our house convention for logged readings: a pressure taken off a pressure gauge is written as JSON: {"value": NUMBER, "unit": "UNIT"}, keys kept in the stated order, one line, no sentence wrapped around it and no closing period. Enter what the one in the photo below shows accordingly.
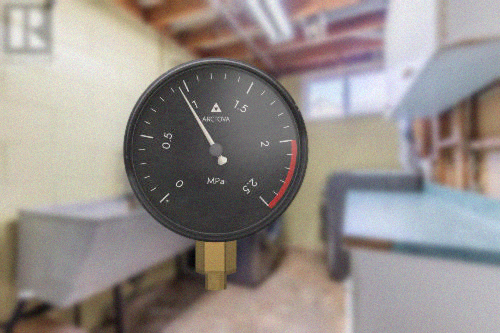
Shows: {"value": 0.95, "unit": "MPa"}
